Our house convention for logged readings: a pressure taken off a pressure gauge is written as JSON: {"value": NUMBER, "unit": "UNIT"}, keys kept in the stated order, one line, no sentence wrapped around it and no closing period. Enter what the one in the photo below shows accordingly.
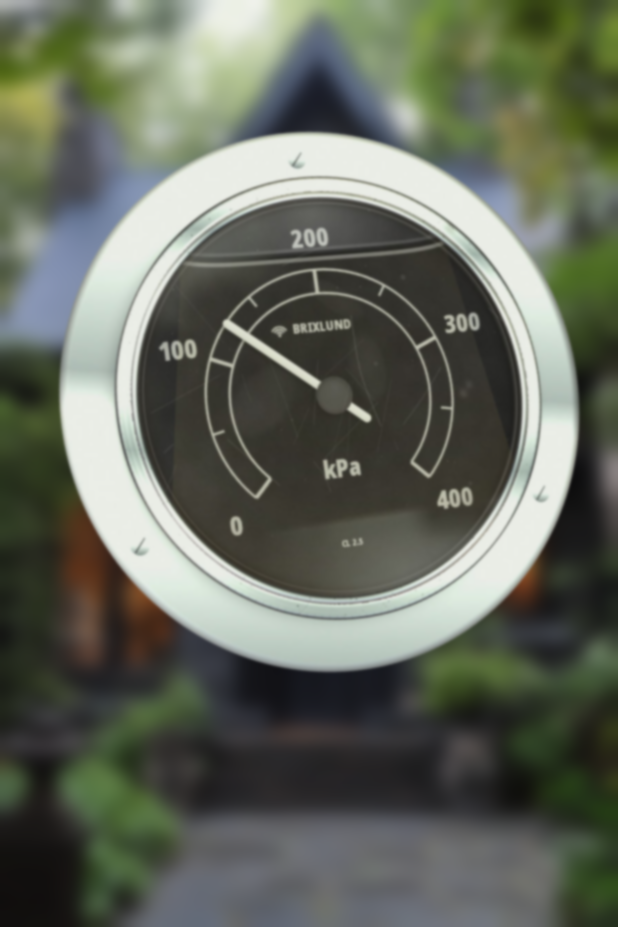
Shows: {"value": 125, "unit": "kPa"}
